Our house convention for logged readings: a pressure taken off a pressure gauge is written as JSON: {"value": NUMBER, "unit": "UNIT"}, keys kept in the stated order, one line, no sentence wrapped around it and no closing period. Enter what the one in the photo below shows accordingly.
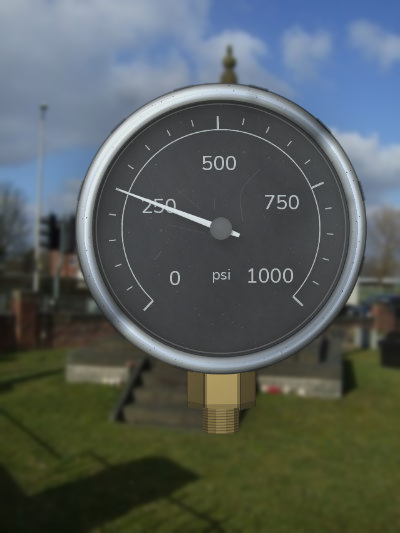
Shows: {"value": 250, "unit": "psi"}
